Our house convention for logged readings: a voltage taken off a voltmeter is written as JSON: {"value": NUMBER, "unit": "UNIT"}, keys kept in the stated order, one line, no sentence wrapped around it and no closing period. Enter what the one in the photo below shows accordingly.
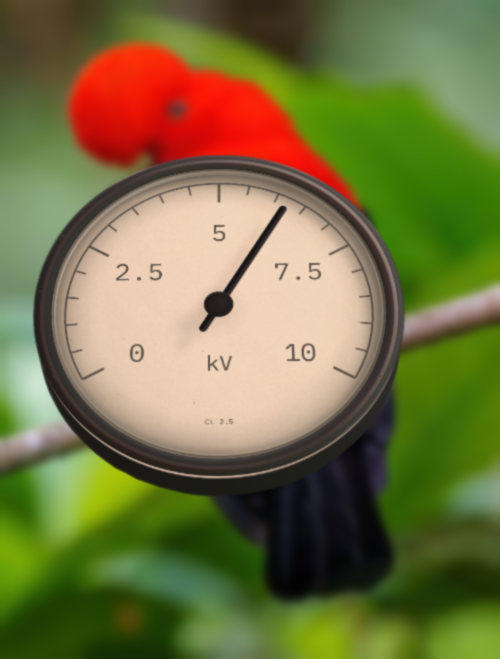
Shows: {"value": 6.25, "unit": "kV"}
